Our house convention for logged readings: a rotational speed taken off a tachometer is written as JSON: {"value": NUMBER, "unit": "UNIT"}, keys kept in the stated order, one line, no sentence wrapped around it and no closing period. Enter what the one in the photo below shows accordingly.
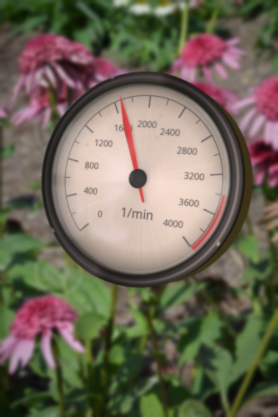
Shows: {"value": 1700, "unit": "rpm"}
